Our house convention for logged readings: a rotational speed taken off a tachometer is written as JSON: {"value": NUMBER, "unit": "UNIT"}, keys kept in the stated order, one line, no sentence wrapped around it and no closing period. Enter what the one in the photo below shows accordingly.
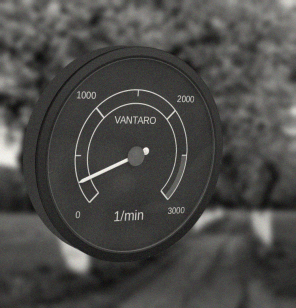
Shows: {"value": 250, "unit": "rpm"}
